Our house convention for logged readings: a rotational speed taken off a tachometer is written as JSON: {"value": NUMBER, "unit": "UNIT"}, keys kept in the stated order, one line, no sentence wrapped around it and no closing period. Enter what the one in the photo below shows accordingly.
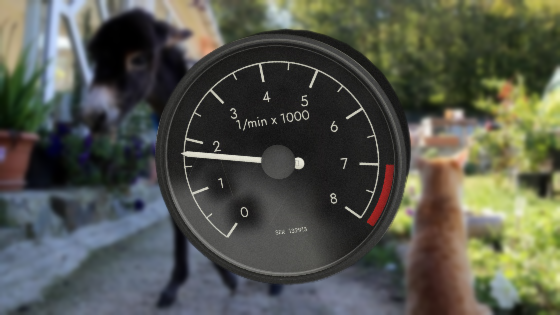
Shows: {"value": 1750, "unit": "rpm"}
